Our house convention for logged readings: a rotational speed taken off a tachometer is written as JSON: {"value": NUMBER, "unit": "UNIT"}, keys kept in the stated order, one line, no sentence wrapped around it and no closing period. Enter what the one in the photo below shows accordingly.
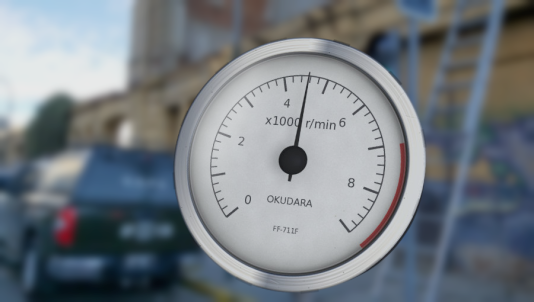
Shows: {"value": 4600, "unit": "rpm"}
